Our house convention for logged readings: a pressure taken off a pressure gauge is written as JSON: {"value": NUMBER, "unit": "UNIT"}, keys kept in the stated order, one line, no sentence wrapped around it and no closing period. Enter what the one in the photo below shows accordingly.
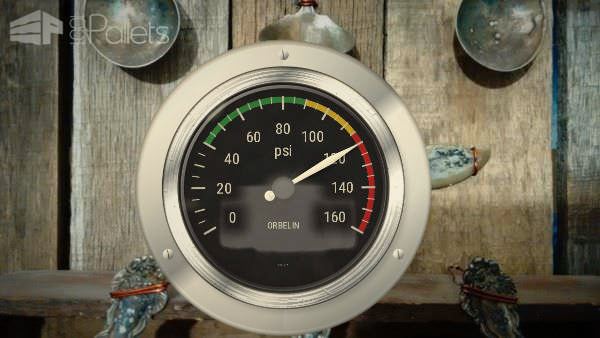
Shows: {"value": 120, "unit": "psi"}
